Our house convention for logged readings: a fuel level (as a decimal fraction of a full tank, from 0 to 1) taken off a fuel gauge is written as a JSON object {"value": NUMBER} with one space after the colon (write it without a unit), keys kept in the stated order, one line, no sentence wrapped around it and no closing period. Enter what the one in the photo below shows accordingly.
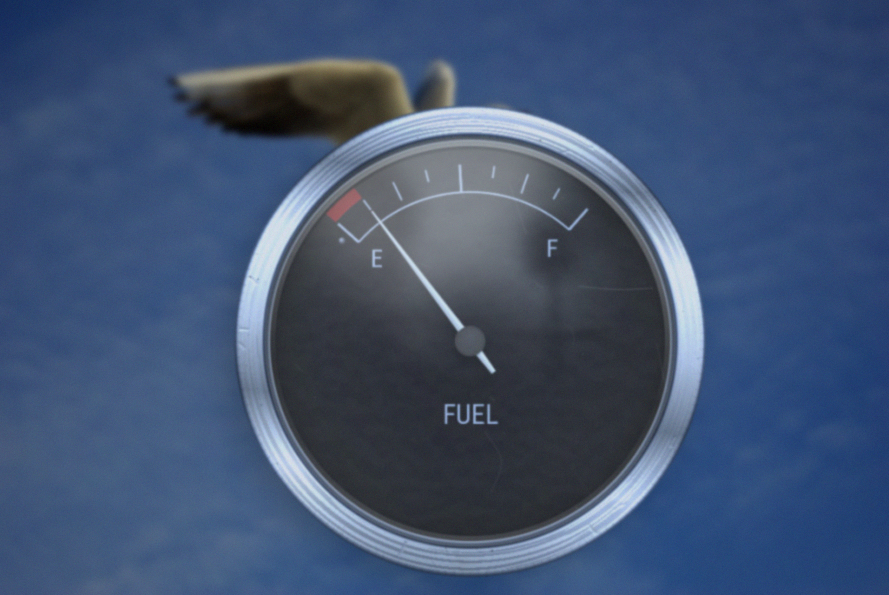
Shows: {"value": 0.125}
